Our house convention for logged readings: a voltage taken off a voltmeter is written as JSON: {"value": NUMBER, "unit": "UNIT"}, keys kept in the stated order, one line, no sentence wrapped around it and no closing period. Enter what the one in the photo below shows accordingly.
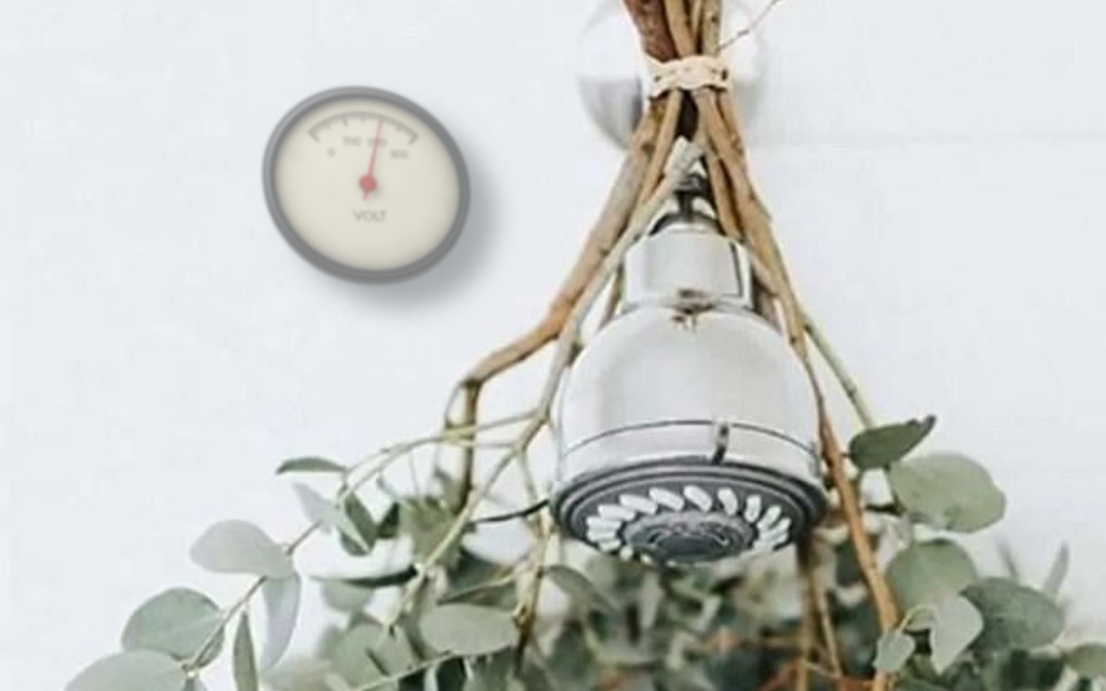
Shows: {"value": 200, "unit": "V"}
